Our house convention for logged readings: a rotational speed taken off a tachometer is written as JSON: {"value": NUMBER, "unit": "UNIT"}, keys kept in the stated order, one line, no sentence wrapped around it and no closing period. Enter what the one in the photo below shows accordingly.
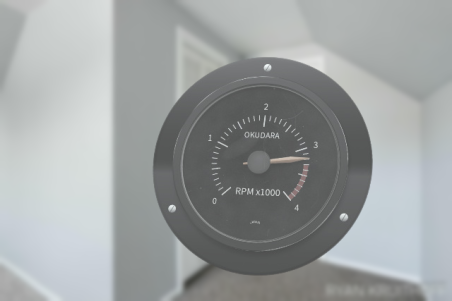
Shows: {"value": 3200, "unit": "rpm"}
